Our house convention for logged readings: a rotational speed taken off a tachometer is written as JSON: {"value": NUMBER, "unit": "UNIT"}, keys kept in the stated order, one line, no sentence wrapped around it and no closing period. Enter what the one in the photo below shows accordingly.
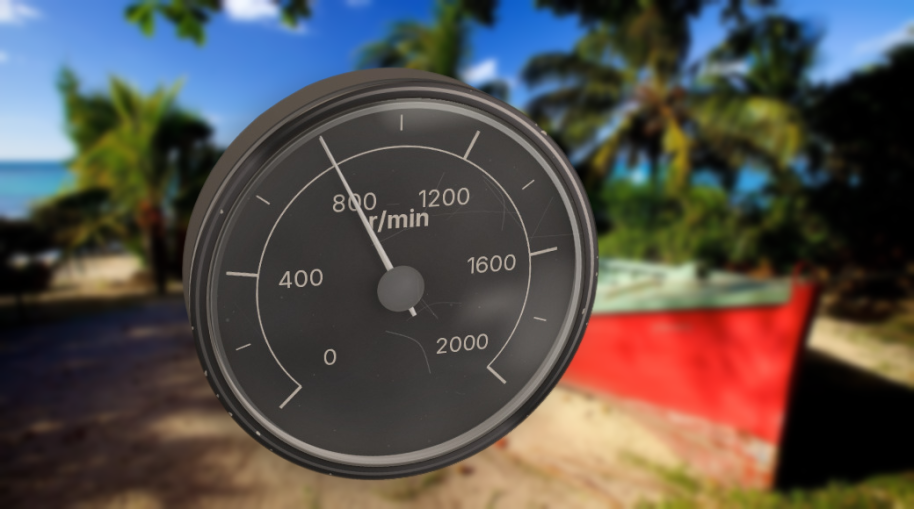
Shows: {"value": 800, "unit": "rpm"}
